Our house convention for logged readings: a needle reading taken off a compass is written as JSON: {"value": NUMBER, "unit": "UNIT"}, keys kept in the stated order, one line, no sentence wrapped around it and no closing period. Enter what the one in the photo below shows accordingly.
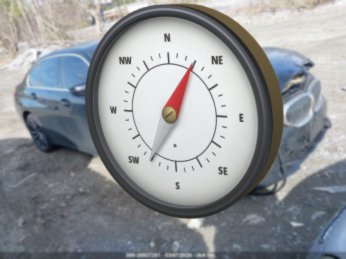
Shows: {"value": 30, "unit": "°"}
